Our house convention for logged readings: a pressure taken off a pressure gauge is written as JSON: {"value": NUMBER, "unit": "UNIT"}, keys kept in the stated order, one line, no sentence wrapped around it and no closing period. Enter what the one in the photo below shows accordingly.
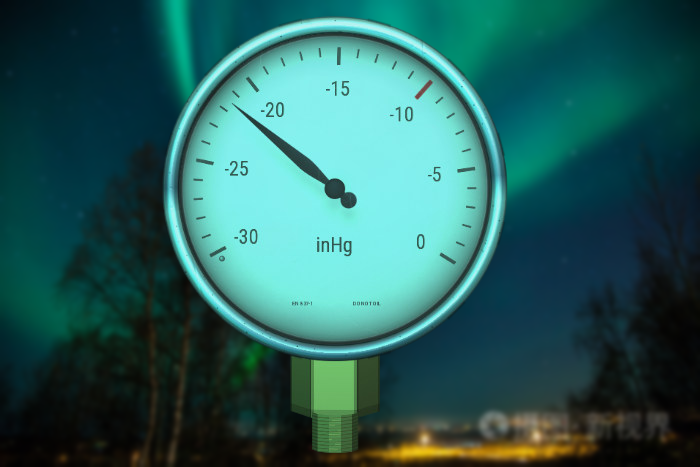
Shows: {"value": -21.5, "unit": "inHg"}
